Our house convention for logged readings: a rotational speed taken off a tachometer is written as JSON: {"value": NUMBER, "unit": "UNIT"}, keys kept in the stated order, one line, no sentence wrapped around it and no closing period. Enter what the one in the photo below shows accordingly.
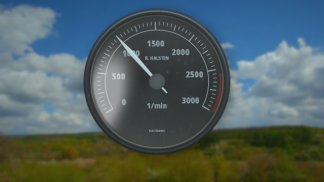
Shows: {"value": 1000, "unit": "rpm"}
